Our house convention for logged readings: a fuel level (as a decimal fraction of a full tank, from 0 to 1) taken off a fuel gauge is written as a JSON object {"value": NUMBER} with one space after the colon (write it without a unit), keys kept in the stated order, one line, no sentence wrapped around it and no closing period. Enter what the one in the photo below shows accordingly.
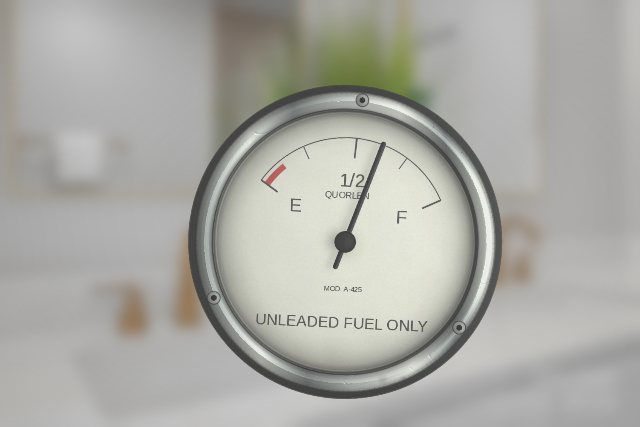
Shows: {"value": 0.625}
